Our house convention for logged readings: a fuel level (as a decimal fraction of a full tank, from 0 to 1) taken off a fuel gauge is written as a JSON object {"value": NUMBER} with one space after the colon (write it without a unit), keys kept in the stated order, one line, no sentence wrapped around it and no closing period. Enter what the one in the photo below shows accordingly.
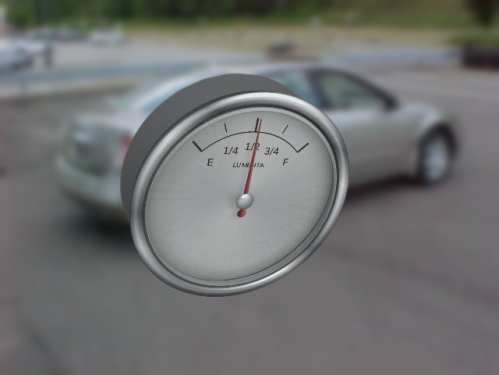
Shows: {"value": 0.5}
